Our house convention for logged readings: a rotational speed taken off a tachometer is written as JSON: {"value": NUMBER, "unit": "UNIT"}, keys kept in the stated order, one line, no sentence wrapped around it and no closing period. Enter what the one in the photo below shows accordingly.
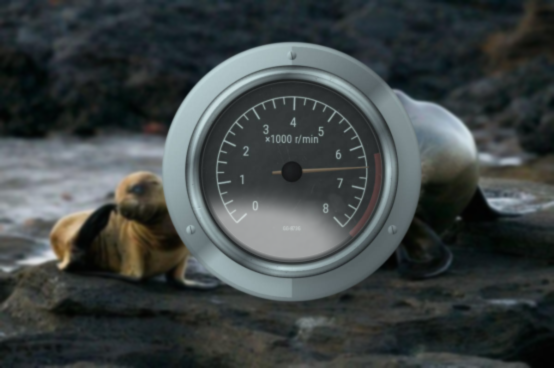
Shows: {"value": 6500, "unit": "rpm"}
